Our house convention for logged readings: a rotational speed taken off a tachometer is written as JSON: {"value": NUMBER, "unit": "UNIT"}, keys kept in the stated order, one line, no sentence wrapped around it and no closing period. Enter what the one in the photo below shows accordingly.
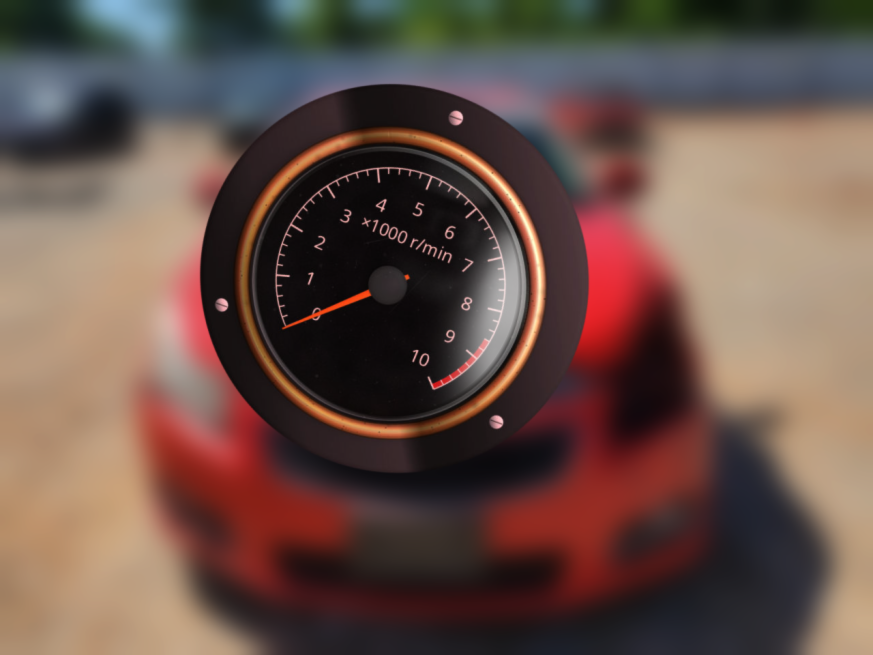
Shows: {"value": 0, "unit": "rpm"}
